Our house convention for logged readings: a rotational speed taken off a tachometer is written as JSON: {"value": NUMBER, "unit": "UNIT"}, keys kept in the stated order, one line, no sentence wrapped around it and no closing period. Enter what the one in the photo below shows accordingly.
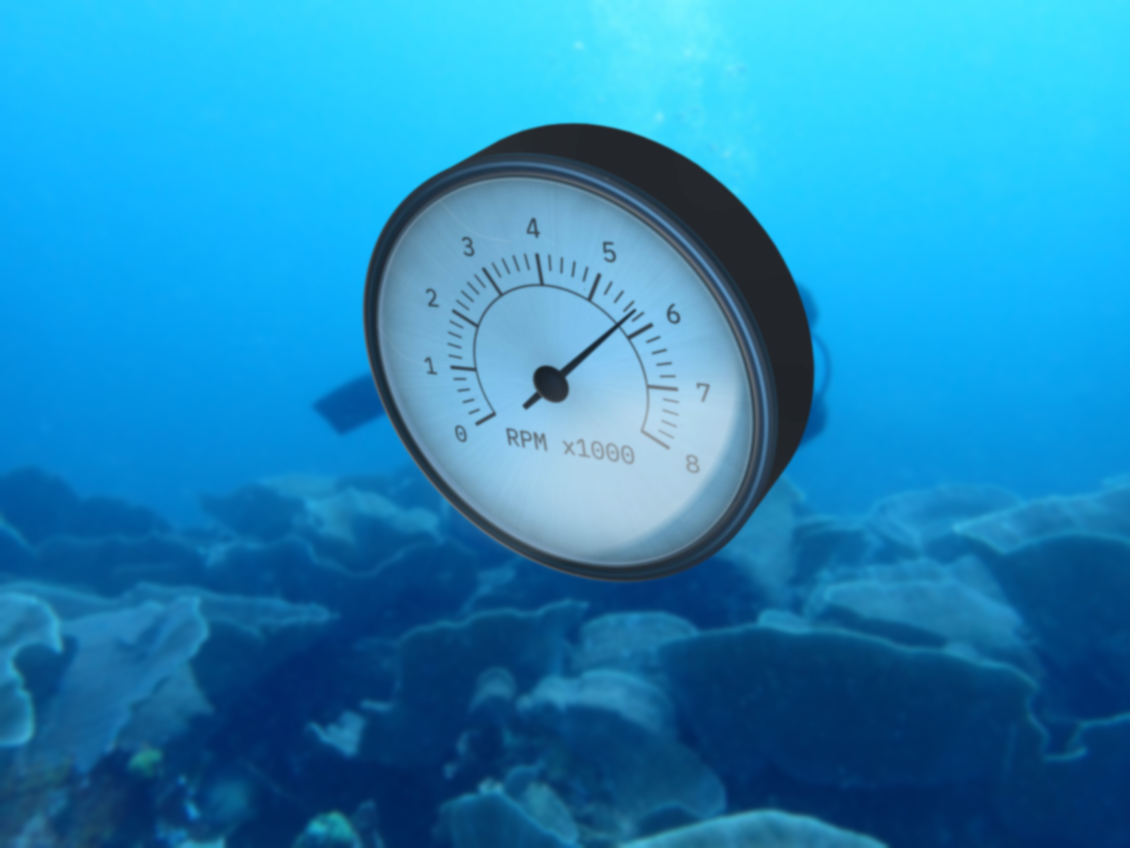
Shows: {"value": 5700, "unit": "rpm"}
